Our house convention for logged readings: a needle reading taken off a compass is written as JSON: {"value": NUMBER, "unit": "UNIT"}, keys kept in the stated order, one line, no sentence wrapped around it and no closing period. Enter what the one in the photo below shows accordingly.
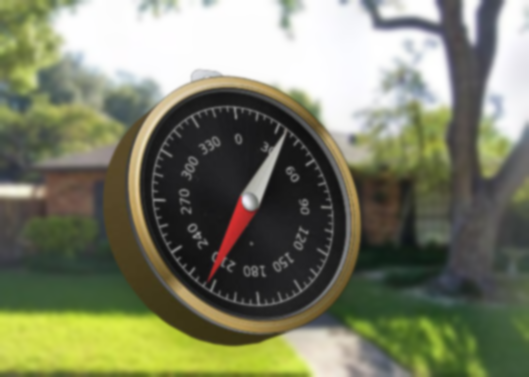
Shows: {"value": 215, "unit": "°"}
